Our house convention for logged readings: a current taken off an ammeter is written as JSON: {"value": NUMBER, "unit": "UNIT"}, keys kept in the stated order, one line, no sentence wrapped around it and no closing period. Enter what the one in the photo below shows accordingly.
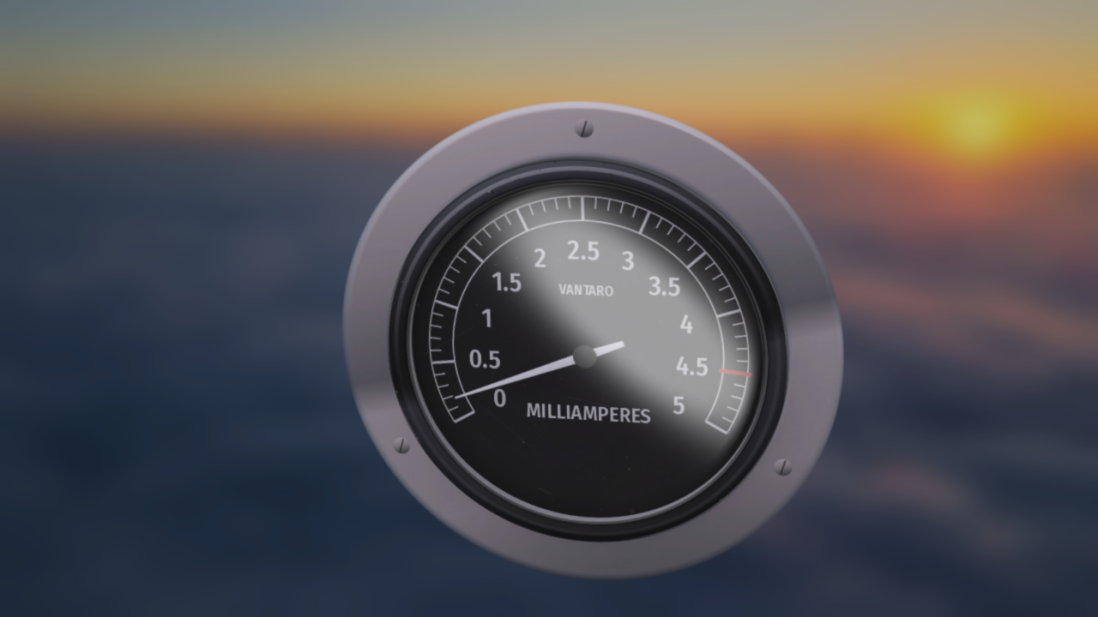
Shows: {"value": 0.2, "unit": "mA"}
